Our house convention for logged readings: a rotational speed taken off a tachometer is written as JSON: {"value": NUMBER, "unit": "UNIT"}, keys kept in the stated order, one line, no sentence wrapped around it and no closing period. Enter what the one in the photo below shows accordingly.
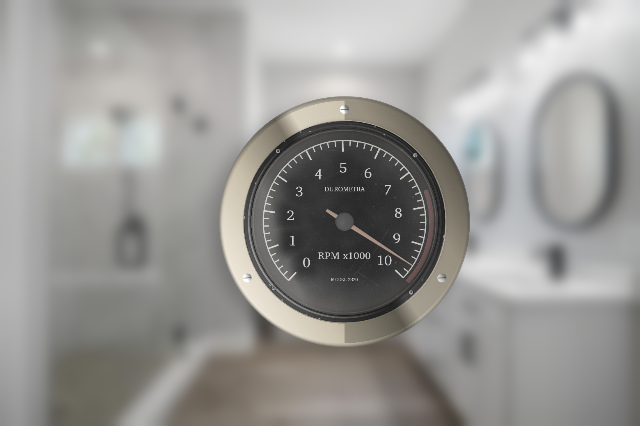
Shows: {"value": 9600, "unit": "rpm"}
